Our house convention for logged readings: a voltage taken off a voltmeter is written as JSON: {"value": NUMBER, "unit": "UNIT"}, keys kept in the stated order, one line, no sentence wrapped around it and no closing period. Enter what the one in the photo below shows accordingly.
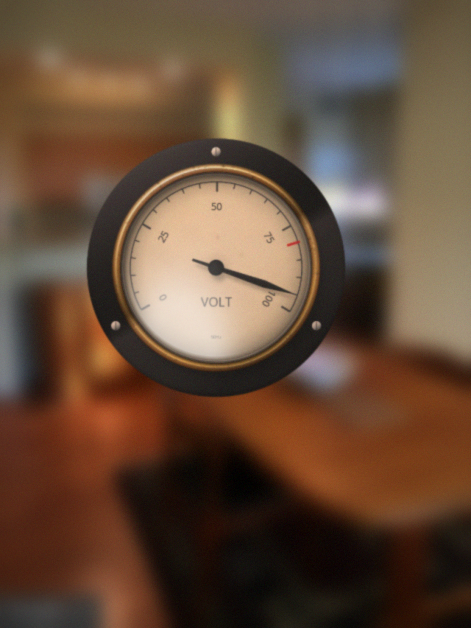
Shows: {"value": 95, "unit": "V"}
